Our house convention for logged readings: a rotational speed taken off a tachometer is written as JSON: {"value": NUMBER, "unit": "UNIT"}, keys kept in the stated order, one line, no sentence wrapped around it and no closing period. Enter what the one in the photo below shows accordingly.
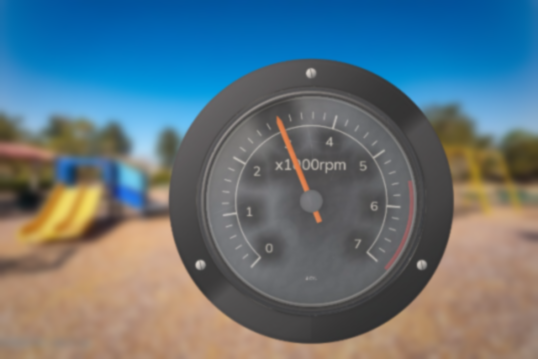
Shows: {"value": 3000, "unit": "rpm"}
